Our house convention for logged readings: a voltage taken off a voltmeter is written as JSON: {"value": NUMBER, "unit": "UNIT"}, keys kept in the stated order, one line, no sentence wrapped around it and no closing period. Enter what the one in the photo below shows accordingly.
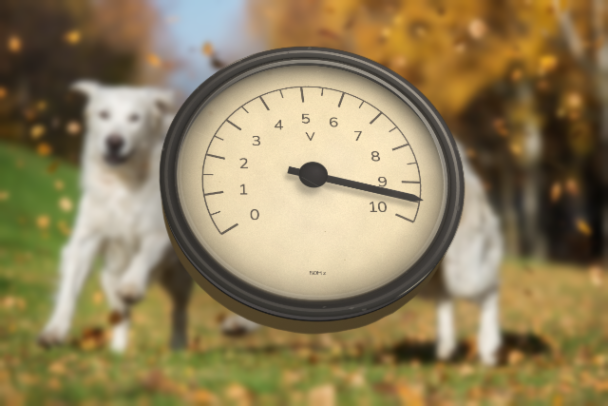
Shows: {"value": 9.5, "unit": "V"}
